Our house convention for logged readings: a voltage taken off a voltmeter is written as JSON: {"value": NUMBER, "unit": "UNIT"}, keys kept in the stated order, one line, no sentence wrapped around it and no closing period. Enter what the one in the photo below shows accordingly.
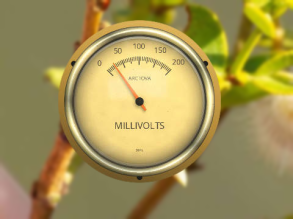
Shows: {"value": 25, "unit": "mV"}
